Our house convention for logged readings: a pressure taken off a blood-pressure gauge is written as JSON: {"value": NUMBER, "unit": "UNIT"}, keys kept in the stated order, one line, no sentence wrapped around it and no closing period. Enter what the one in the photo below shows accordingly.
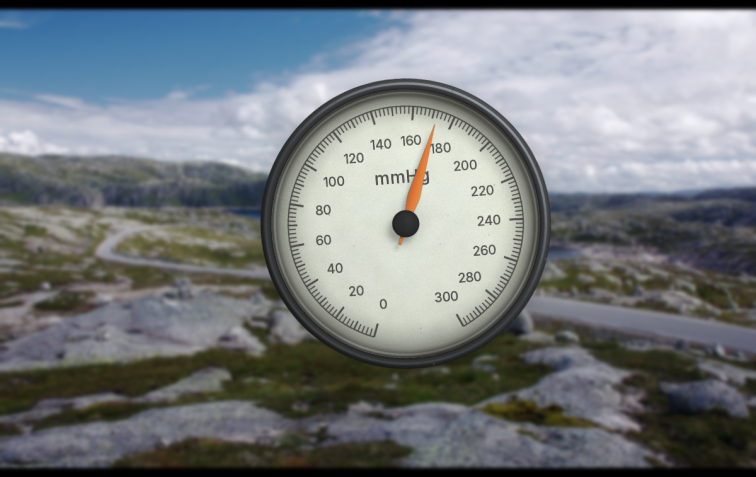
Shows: {"value": 172, "unit": "mmHg"}
